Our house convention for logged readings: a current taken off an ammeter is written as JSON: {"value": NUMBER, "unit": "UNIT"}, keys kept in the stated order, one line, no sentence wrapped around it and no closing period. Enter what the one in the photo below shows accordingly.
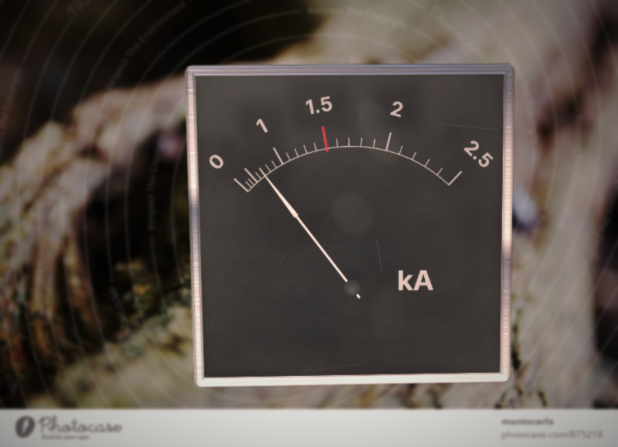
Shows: {"value": 0.7, "unit": "kA"}
